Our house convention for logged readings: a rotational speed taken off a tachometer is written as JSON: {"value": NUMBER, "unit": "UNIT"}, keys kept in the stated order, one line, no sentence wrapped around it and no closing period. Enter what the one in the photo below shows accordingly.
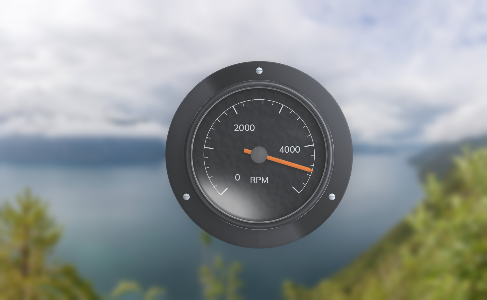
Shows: {"value": 4500, "unit": "rpm"}
